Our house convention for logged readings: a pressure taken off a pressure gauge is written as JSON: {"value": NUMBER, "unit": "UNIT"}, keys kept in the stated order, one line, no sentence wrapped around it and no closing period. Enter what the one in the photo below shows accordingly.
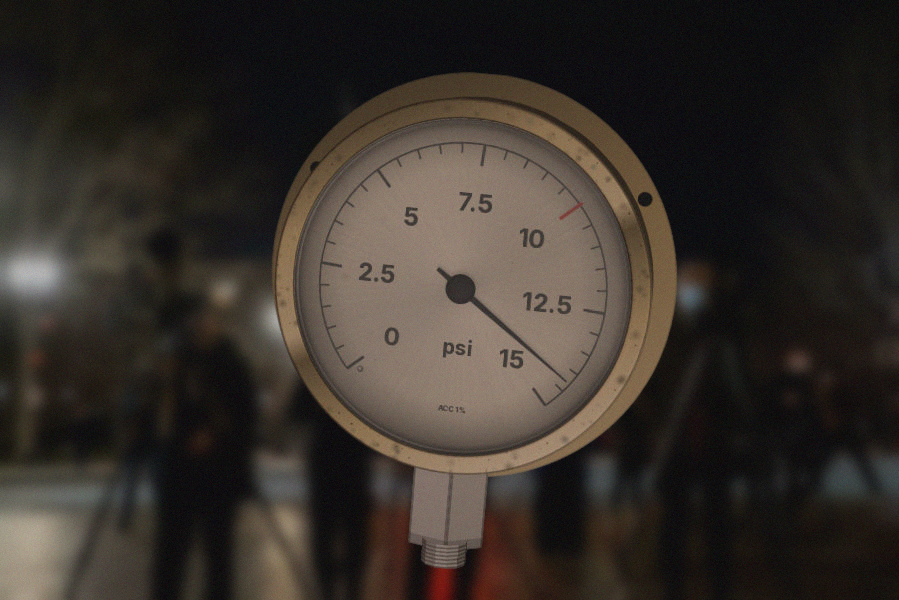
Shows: {"value": 14.25, "unit": "psi"}
